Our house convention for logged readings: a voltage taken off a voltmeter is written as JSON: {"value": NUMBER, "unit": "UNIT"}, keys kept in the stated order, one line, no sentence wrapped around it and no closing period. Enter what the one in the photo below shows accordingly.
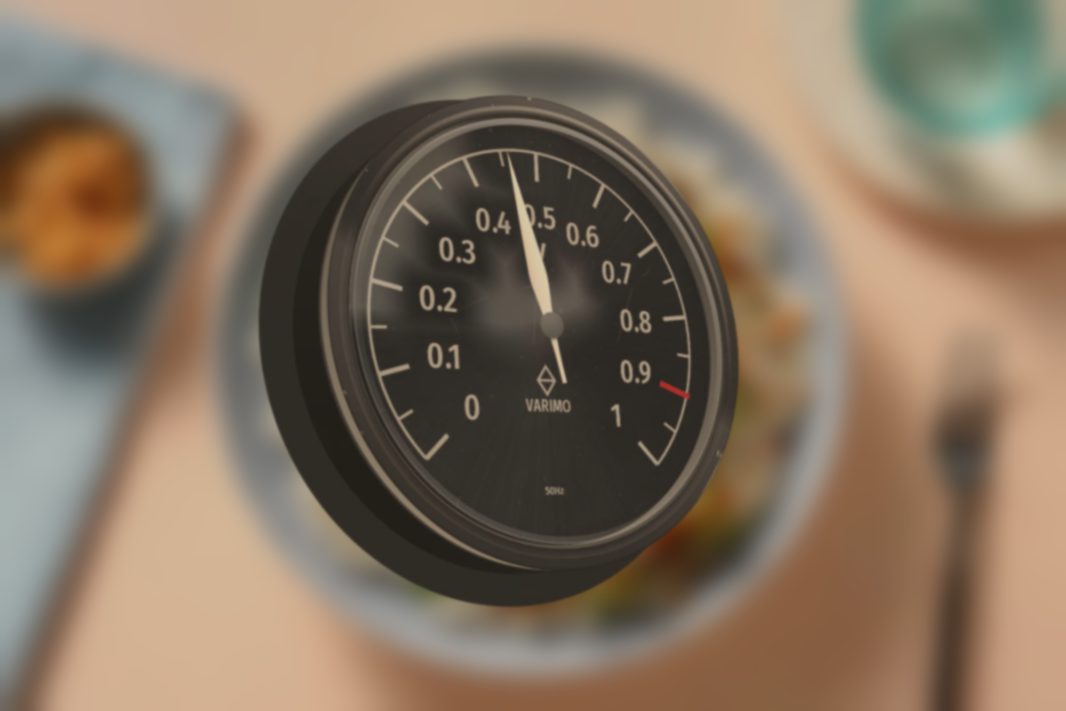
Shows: {"value": 0.45, "unit": "V"}
